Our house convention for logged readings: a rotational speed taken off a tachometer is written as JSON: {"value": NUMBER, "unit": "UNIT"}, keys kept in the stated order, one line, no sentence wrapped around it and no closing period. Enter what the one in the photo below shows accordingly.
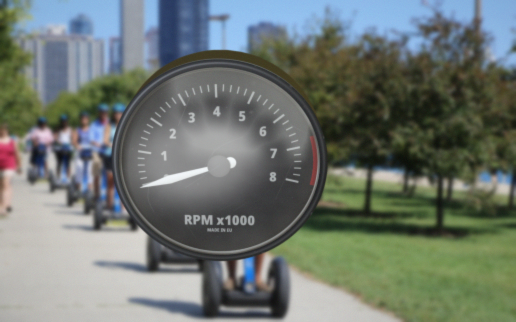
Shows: {"value": 0, "unit": "rpm"}
